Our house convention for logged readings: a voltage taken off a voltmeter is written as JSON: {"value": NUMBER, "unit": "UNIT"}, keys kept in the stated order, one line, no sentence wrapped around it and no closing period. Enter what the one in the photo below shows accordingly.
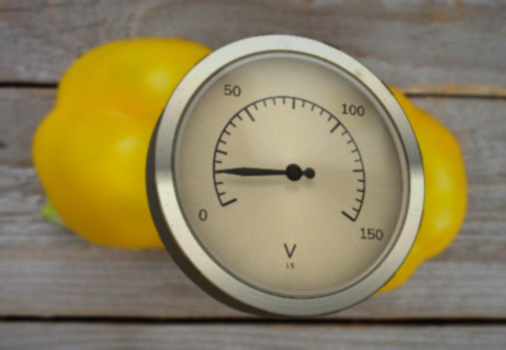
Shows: {"value": 15, "unit": "V"}
